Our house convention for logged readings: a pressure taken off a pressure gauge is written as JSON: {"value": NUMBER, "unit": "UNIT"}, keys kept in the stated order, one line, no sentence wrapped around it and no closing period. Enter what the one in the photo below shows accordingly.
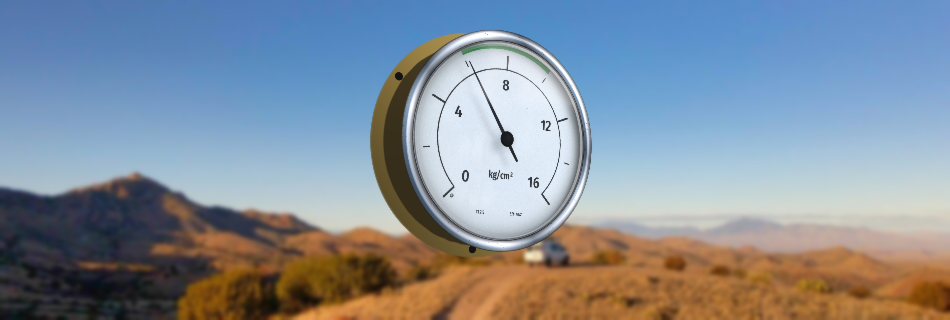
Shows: {"value": 6, "unit": "kg/cm²"}
